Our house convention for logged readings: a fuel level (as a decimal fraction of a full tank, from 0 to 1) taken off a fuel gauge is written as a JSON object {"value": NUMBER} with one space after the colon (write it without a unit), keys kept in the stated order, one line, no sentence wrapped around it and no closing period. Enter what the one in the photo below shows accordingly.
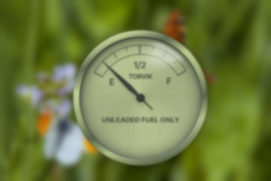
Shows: {"value": 0.125}
